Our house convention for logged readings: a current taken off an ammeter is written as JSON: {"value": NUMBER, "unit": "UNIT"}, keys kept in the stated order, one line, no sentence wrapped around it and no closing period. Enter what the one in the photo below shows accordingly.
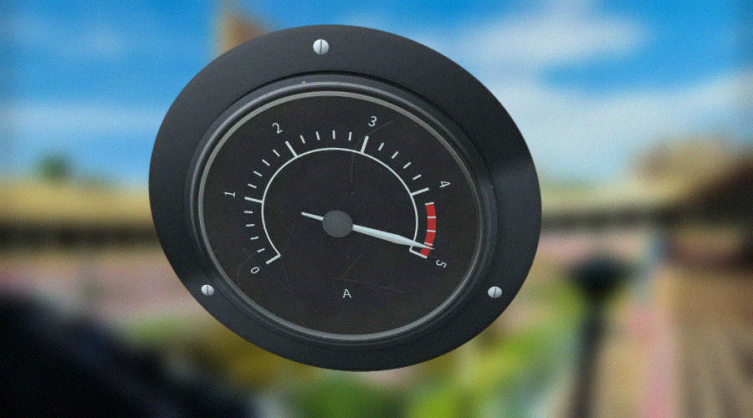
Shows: {"value": 4.8, "unit": "A"}
